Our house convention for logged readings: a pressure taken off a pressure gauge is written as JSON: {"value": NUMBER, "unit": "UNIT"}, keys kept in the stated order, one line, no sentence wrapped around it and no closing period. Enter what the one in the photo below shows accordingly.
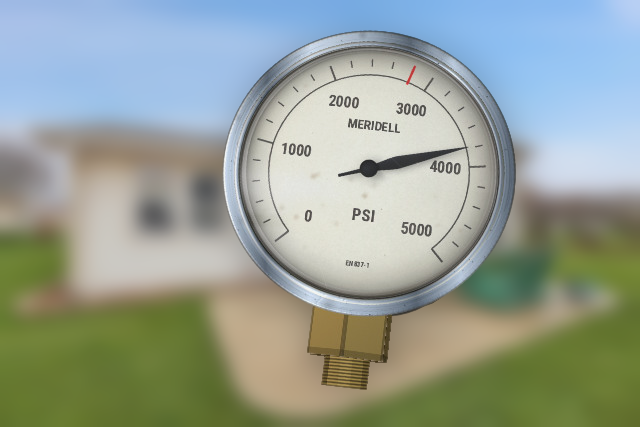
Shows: {"value": 3800, "unit": "psi"}
